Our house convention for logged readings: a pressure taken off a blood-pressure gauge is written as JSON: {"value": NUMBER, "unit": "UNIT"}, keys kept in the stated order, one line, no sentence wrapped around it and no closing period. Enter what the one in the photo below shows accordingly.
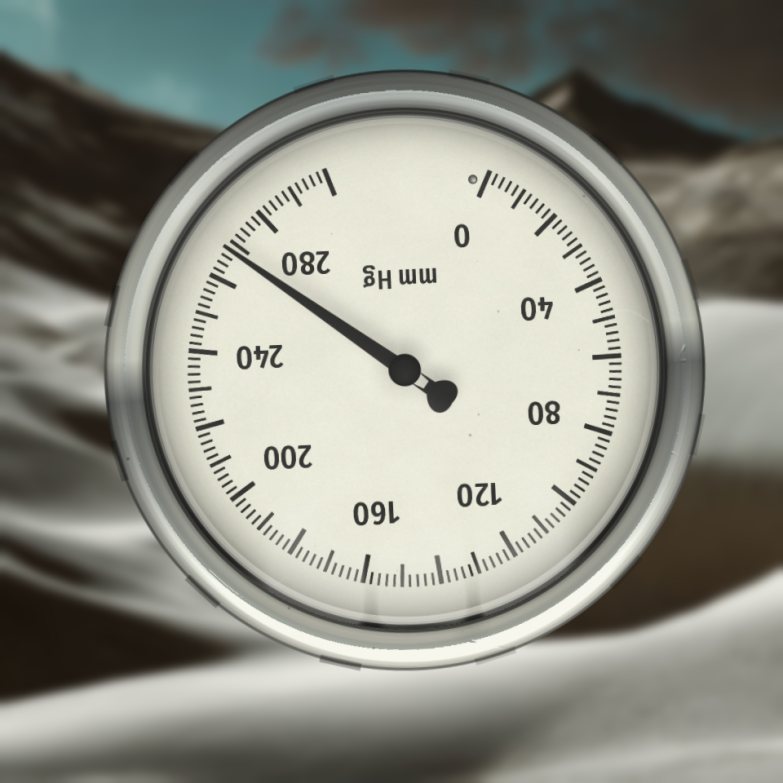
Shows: {"value": 268, "unit": "mmHg"}
